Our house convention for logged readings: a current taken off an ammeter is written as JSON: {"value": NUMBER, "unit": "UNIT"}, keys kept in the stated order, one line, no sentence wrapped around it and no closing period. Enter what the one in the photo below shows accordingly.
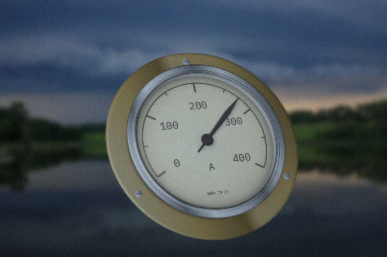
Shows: {"value": 275, "unit": "A"}
